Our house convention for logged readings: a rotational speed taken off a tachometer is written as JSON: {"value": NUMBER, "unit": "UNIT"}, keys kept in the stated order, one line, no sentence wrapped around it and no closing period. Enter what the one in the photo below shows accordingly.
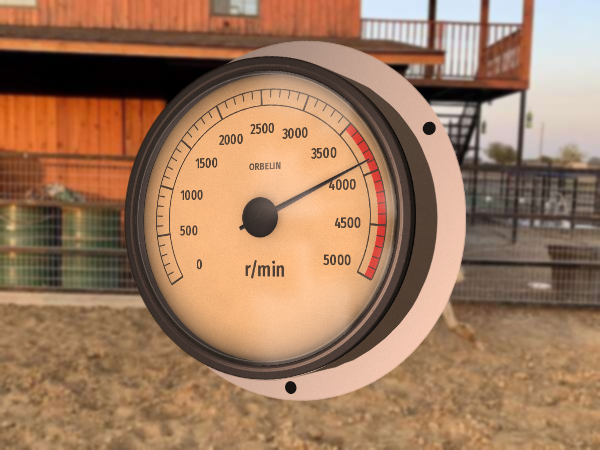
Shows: {"value": 3900, "unit": "rpm"}
